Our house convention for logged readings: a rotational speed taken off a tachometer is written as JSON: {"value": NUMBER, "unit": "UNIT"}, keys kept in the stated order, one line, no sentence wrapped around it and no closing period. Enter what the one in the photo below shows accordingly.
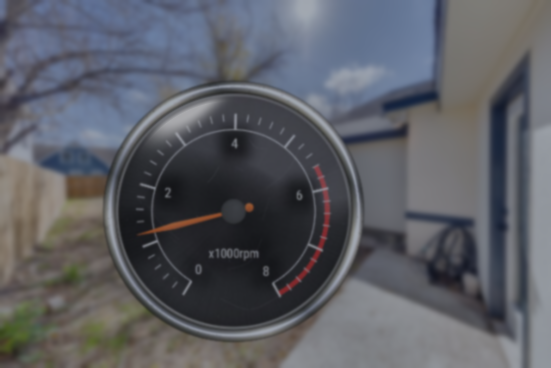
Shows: {"value": 1200, "unit": "rpm"}
